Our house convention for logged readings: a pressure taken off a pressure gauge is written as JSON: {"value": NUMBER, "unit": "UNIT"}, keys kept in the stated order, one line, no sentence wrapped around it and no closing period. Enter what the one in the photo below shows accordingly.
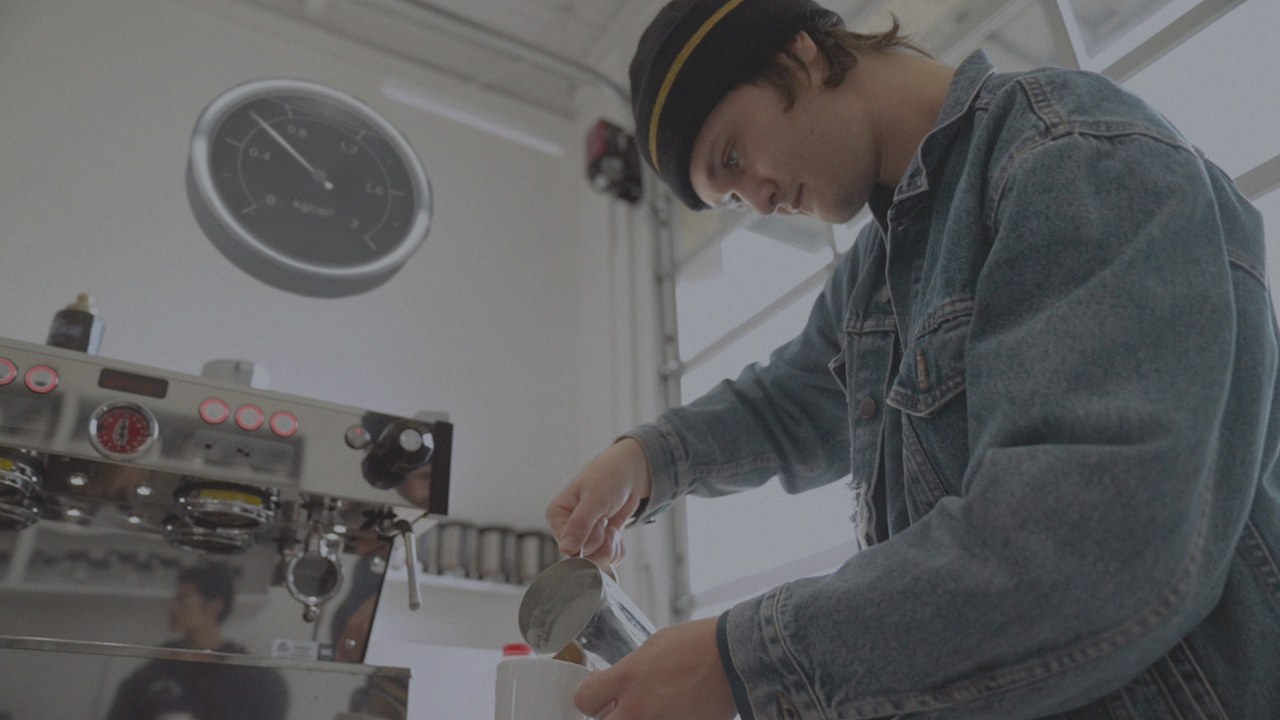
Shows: {"value": 0.6, "unit": "kg/cm²"}
